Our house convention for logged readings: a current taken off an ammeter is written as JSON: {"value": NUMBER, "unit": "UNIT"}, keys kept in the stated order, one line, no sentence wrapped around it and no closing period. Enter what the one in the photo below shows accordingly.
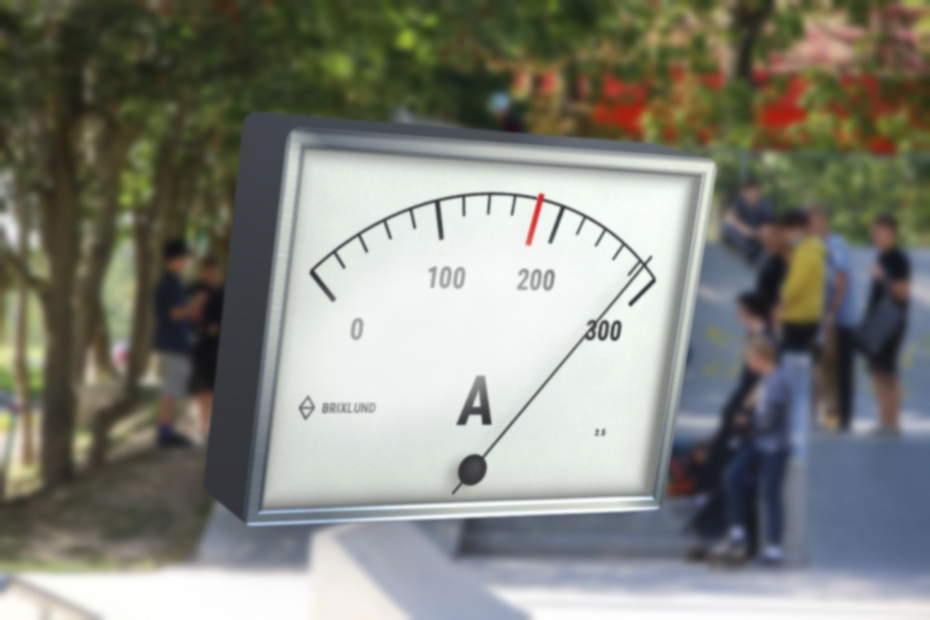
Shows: {"value": 280, "unit": "A"}
